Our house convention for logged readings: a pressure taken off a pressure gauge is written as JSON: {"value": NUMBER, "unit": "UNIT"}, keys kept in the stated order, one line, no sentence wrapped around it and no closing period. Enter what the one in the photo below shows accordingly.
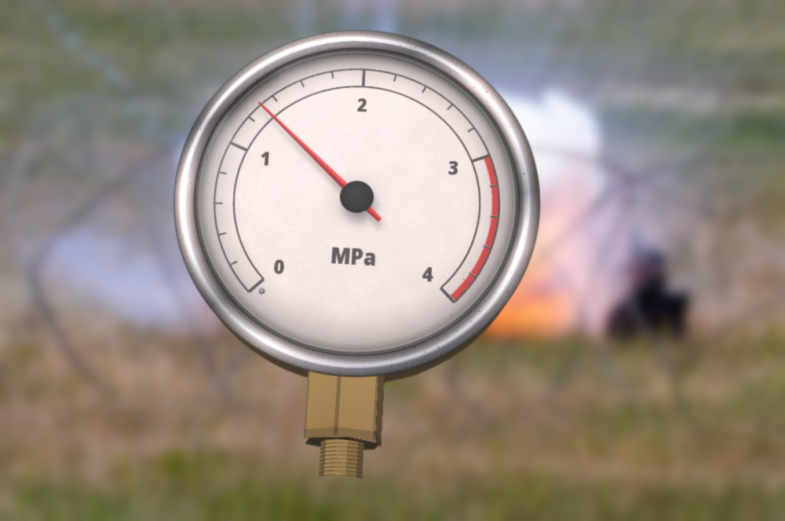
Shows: {"value": 1.3, "unit": "MPa"}
